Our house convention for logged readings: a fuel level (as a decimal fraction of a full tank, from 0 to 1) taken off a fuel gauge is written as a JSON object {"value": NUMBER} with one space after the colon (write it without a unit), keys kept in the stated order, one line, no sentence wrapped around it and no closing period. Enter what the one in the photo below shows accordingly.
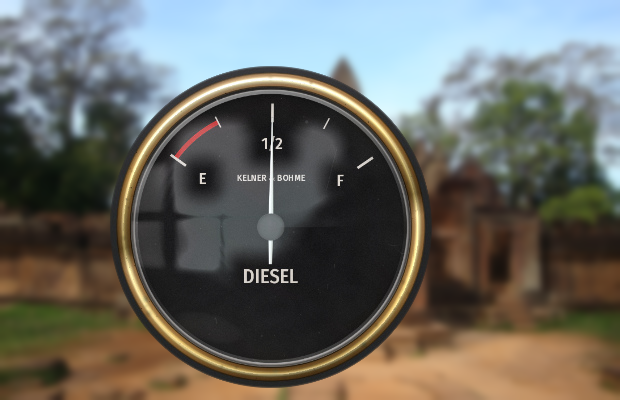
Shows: {"value": 0.5}
